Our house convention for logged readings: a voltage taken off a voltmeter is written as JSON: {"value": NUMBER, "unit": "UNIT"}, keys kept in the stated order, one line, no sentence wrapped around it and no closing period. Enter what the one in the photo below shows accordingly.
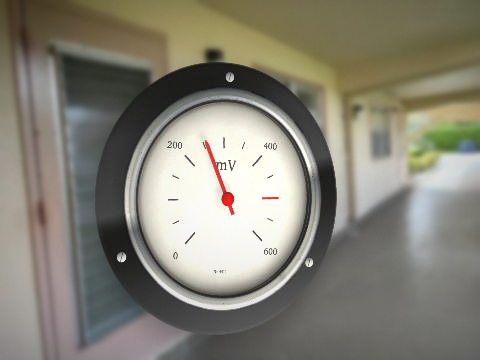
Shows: {"value": 250, "unit": "mV"}
